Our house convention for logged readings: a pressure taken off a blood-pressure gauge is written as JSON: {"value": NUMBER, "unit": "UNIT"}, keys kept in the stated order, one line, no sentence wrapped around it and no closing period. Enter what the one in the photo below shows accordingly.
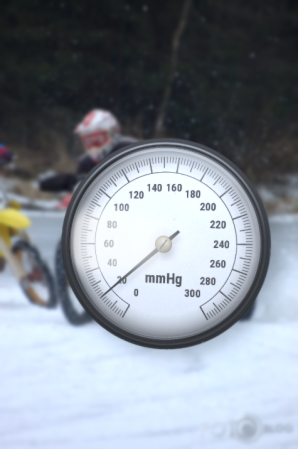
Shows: {"value": 20, "unit": "mmHg"}
